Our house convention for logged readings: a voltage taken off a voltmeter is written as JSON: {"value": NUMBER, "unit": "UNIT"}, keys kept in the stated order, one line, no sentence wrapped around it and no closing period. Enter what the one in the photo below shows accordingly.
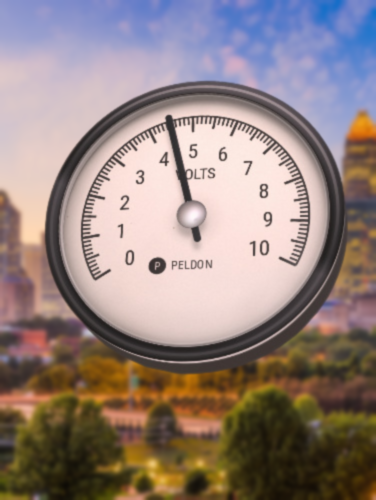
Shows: {"value": 4.5, "unit": "V"}
